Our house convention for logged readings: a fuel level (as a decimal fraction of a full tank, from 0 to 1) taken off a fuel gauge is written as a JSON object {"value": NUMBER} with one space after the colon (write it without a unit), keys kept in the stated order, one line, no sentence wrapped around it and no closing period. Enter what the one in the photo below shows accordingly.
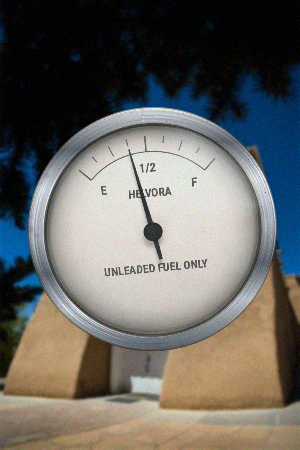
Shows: {"value": 0.375}
